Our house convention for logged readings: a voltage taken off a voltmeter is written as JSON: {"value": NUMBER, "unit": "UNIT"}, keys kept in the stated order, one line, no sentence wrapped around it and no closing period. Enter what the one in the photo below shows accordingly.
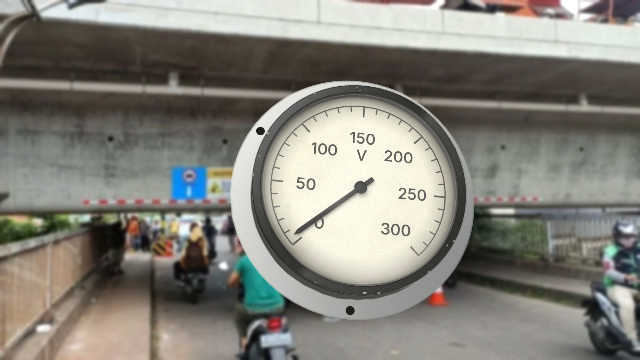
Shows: {"value": 5, "unit": "V"}
